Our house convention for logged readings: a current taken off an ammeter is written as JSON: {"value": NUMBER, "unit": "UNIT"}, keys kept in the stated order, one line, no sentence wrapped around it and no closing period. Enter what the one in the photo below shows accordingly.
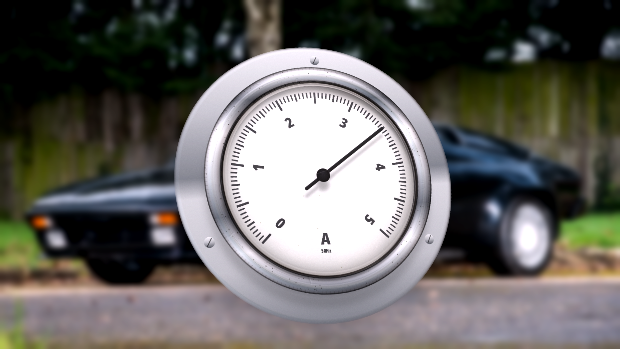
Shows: {"value": 3.5, "unit": "A"}
